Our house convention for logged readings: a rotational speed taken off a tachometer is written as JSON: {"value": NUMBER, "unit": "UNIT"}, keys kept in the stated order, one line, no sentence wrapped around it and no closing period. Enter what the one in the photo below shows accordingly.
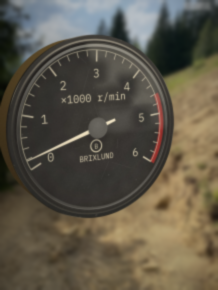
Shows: {"value": 200, "unit": "rpm"}
